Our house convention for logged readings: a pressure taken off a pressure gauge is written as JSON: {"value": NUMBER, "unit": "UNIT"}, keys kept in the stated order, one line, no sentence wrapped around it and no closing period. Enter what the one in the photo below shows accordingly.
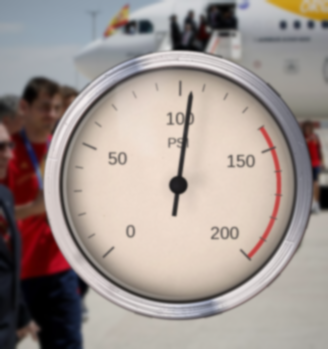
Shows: {"value": 105, "unit": "psi"}
